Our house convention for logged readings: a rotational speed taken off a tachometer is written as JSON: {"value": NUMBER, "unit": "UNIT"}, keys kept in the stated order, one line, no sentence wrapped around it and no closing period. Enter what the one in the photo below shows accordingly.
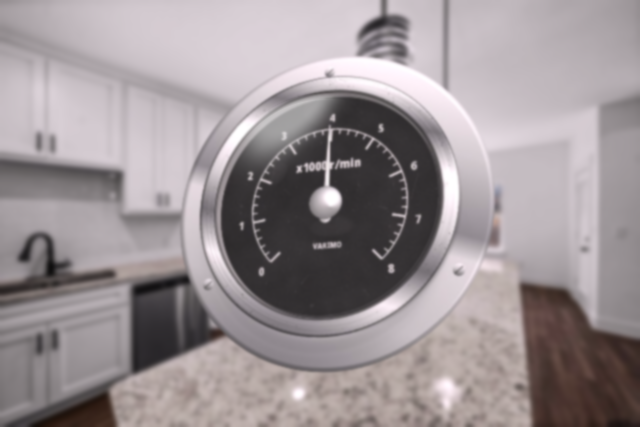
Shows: {"value": 4000, "unit": "rpm"}
